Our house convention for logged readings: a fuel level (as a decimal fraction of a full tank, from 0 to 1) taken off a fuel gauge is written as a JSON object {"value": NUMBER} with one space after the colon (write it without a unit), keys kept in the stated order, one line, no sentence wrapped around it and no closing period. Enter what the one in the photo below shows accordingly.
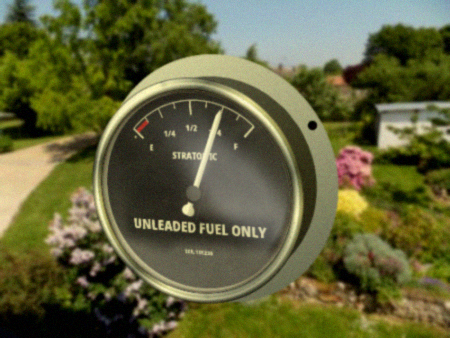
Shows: {"value": 0.75}
